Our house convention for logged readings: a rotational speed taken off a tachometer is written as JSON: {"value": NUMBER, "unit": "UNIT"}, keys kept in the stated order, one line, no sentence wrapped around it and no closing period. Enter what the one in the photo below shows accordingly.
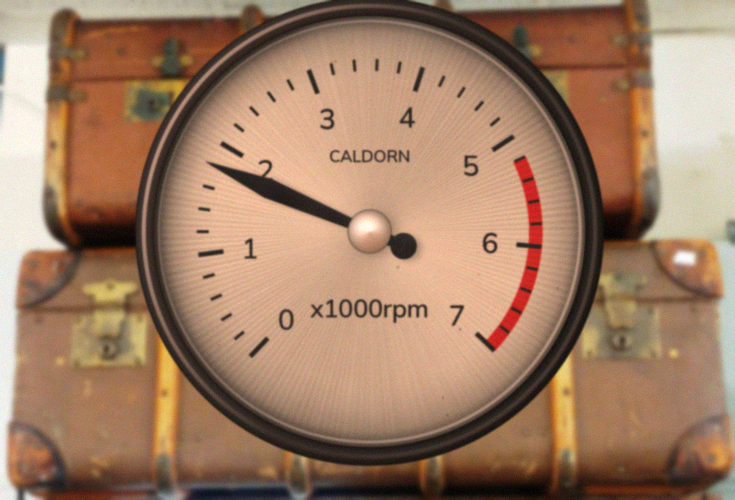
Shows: {"value": 1800, "unit": "rpm"}
